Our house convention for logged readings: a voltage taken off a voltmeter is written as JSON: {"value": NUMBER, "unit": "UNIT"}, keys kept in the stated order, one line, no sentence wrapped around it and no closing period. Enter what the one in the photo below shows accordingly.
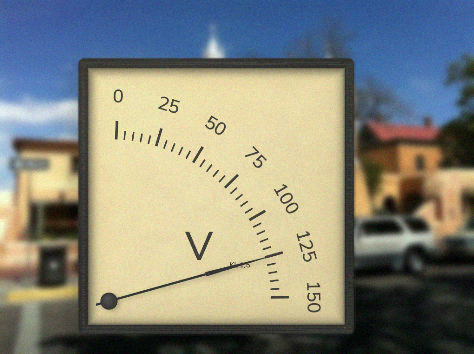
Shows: {"value": 125, "unit": "V"}
